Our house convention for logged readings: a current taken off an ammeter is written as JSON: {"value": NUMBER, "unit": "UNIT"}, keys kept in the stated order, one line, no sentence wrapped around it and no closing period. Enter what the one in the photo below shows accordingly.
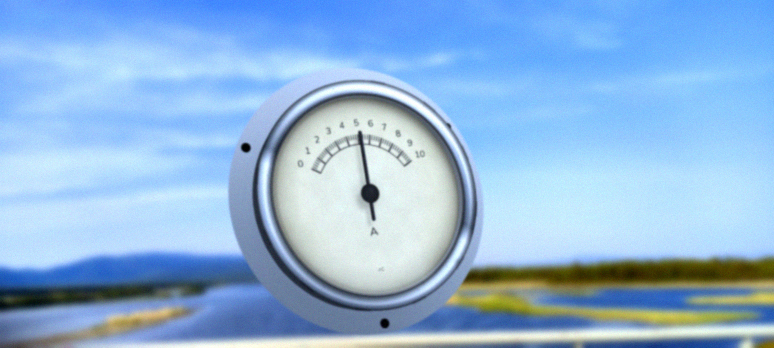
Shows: {"value": 5, "unit": "A"}
